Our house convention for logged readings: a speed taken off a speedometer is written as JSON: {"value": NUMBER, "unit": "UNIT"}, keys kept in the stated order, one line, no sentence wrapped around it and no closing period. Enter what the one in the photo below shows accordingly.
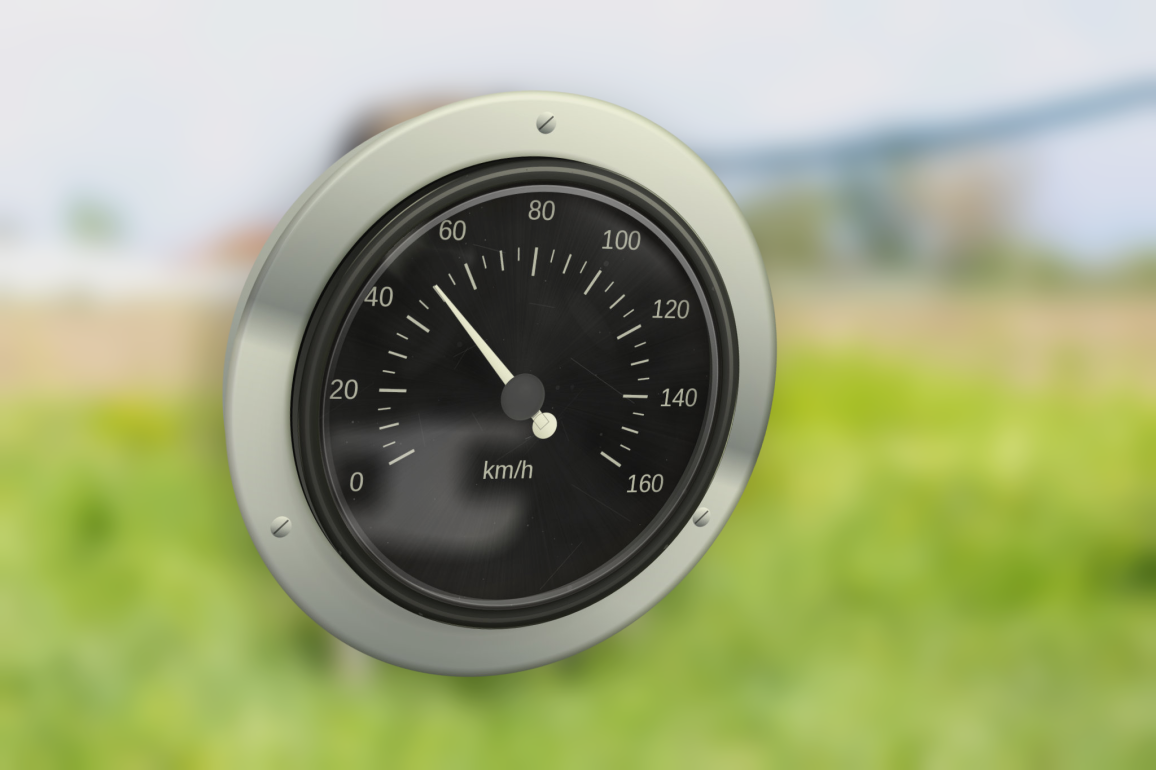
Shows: {"value": 50, "unit": "km/h"}
